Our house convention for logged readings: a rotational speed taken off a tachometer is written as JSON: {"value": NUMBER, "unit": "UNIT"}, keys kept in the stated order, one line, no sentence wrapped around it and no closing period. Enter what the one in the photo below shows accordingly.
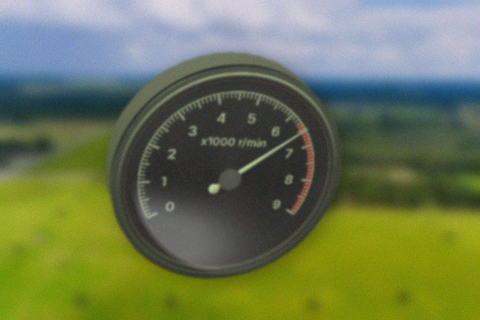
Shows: {"value": 6500, "unit": "rpm"}
